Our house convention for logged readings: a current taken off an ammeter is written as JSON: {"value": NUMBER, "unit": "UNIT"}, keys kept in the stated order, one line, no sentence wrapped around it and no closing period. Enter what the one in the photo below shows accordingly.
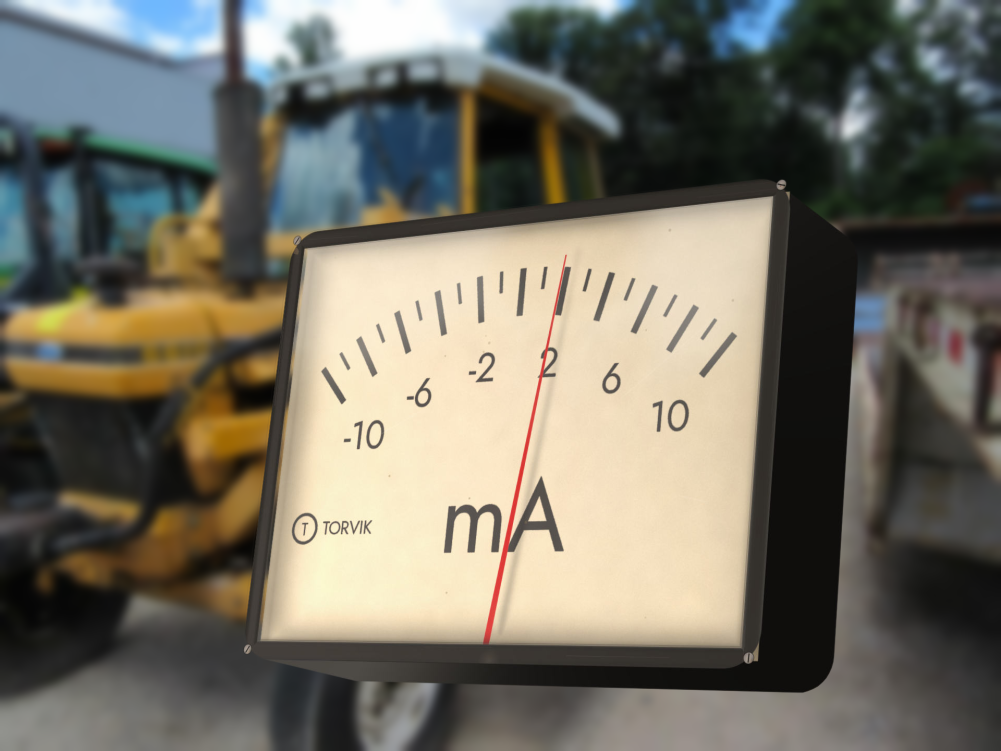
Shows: {"value": 2, "unit": "mA"}
